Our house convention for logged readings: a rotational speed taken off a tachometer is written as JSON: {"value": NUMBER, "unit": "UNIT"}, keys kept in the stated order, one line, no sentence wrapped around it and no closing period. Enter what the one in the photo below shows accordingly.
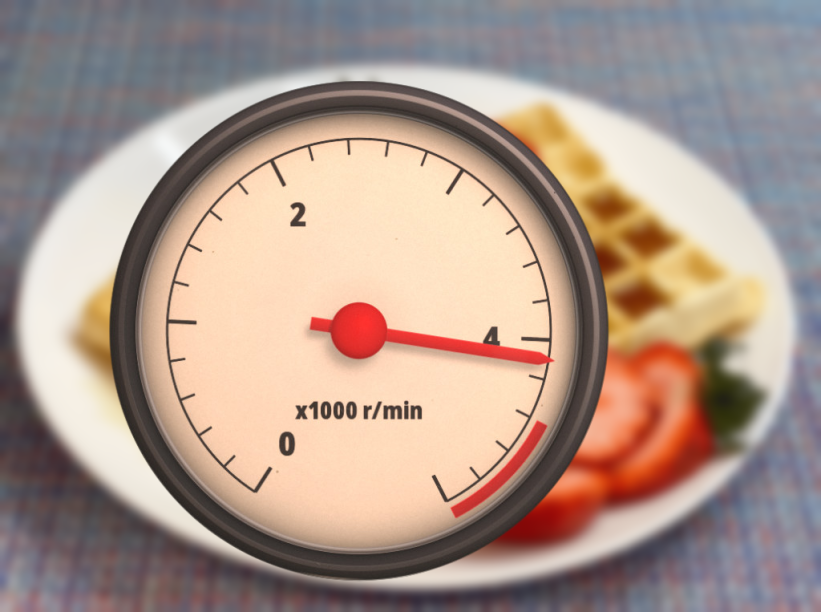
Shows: {"value": 4100, "unit": "rpm"}
